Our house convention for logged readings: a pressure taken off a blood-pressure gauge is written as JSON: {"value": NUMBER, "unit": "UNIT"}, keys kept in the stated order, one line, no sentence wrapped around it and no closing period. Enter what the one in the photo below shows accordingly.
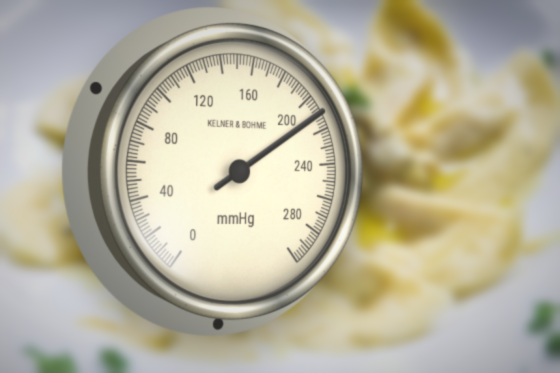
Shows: {"value": 210, "unit": "mmHg"}
